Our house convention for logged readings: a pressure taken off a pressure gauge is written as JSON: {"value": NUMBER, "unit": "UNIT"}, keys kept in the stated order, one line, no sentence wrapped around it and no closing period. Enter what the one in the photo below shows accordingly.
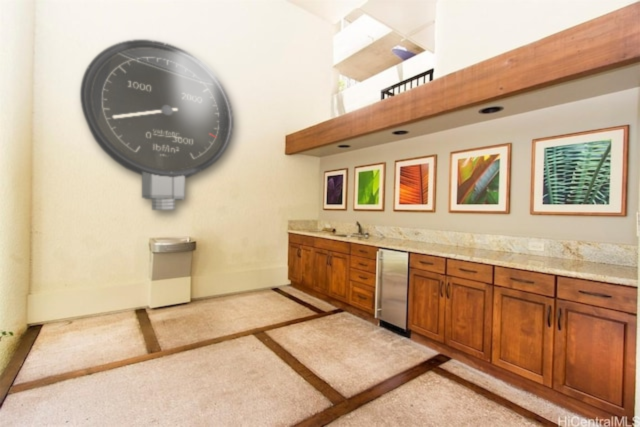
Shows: {"value": 400, "unit": "psi"}
